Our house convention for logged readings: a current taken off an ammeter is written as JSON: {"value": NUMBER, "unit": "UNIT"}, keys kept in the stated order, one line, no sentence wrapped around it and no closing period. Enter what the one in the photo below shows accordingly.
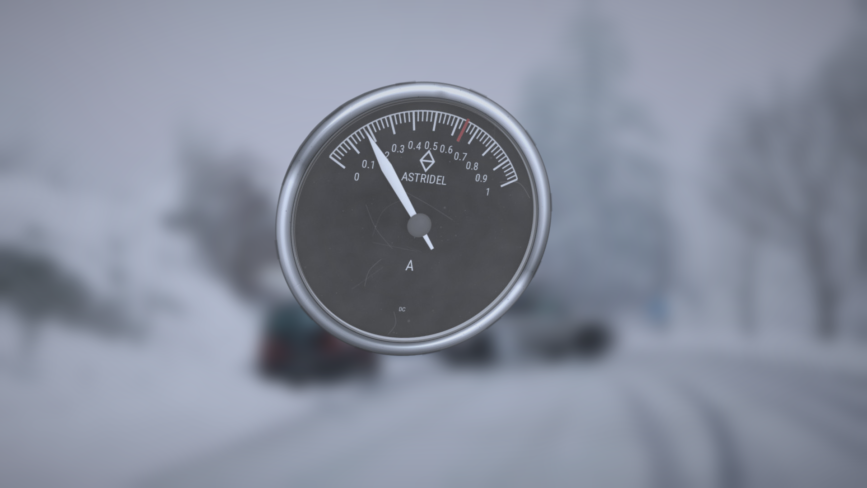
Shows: {"value": 0.18, "unit": "A"}
